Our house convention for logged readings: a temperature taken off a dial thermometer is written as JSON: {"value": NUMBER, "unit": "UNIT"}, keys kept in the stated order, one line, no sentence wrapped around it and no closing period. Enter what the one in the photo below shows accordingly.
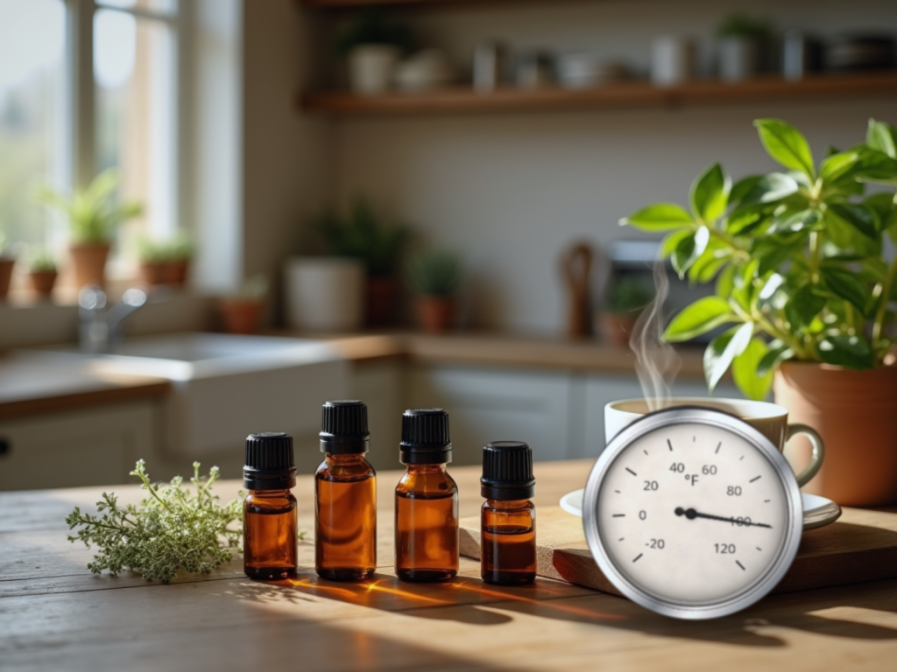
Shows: {"value": 100, "unit": "°F"}
